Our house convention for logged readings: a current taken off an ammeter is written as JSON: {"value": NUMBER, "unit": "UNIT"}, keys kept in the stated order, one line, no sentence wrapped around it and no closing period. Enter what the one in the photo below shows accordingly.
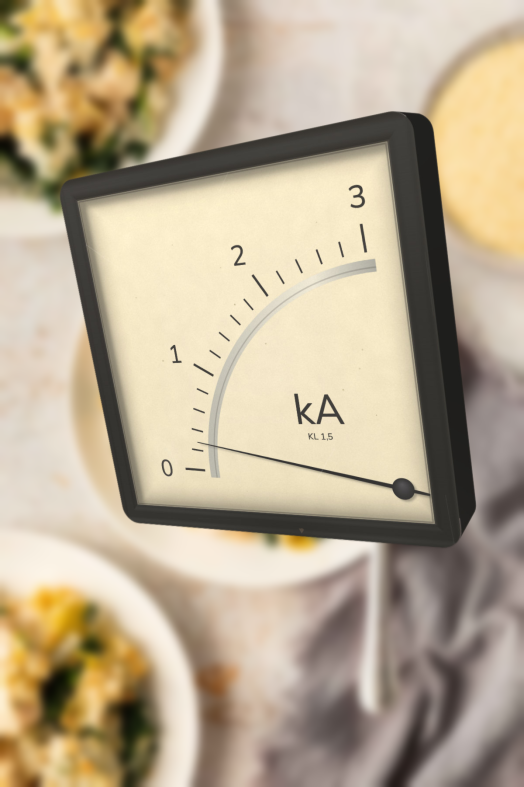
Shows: {"value": 0.3, "unit": "kA"}
